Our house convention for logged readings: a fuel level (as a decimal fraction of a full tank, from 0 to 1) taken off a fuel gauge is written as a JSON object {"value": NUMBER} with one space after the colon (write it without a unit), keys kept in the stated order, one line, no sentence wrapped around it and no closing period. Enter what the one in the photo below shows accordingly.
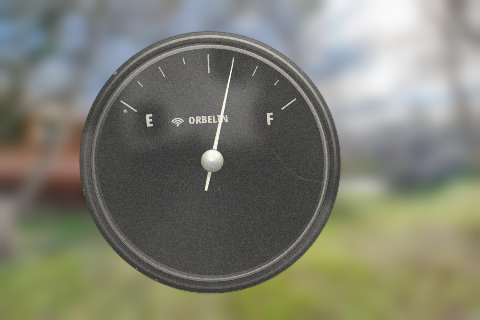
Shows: {"value": 0.625}
